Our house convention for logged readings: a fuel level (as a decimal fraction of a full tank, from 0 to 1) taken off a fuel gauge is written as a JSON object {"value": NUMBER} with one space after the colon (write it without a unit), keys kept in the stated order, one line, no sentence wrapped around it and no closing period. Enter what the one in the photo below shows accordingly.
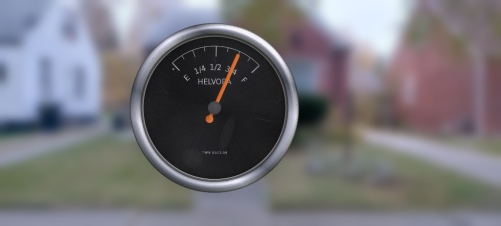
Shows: {"value": 0.75}
